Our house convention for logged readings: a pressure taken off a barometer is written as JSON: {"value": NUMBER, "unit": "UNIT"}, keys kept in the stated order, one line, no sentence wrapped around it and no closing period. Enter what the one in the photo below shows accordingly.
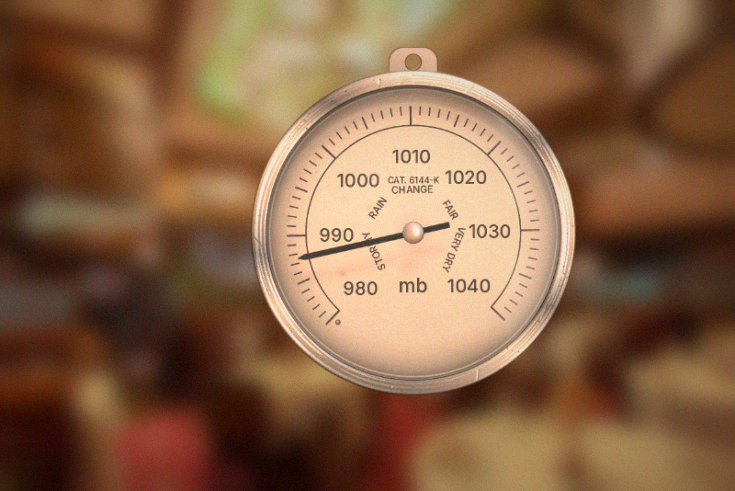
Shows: {"value": 987.5, "unit": "mbar"}
